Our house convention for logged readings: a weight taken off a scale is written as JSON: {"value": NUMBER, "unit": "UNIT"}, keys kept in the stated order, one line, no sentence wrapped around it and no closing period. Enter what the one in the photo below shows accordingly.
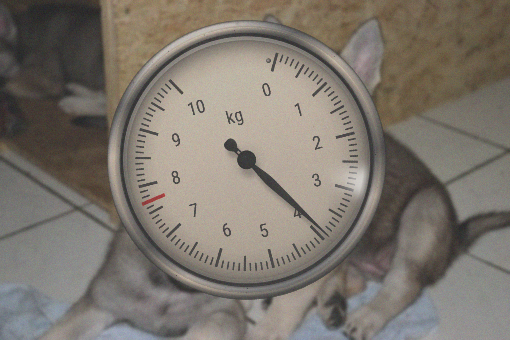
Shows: {"value": 3.9, "unit": "kg"}
